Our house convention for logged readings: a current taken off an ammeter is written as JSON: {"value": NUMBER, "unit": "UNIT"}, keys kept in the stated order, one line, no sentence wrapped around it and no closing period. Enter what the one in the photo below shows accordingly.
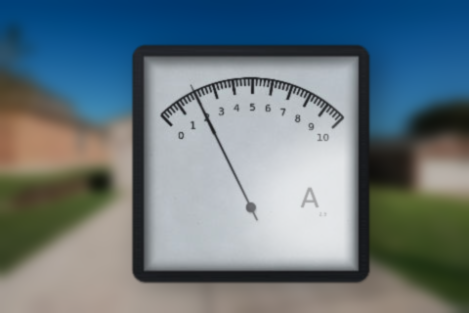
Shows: {"value": 2, "unit": "A"}
